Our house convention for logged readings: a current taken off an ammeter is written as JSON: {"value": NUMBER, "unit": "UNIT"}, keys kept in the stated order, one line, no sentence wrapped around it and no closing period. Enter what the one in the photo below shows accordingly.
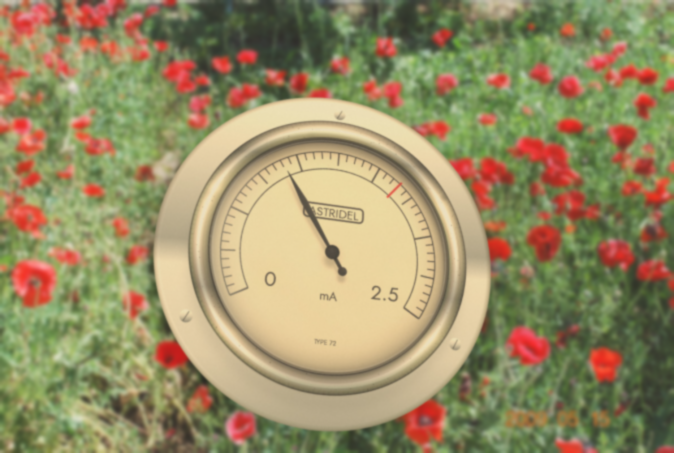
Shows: {"value": 0.9, "unit": "mA"}
